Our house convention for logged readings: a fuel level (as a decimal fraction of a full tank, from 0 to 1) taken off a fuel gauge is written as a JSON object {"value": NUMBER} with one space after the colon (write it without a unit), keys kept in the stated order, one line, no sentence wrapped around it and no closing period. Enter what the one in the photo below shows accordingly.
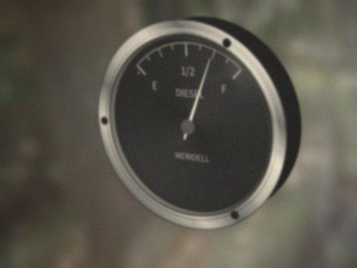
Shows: {"value": 0.75}
